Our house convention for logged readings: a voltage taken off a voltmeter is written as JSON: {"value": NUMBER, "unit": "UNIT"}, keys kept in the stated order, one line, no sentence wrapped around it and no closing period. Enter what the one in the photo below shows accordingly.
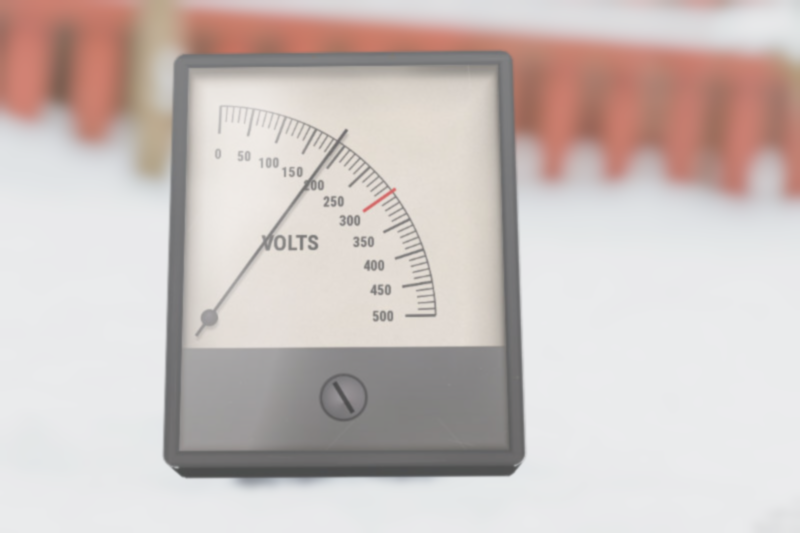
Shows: {"value": 190, "unit": "V"}
